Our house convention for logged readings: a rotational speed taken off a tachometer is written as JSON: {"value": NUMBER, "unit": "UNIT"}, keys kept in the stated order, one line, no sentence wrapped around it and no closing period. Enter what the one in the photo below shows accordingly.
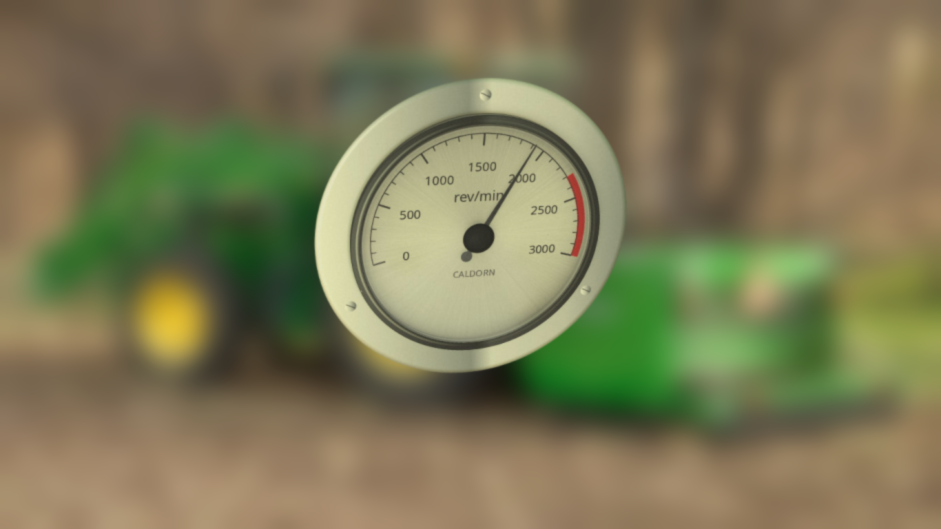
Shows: {"value": 1900, "unit": "rpm"}
